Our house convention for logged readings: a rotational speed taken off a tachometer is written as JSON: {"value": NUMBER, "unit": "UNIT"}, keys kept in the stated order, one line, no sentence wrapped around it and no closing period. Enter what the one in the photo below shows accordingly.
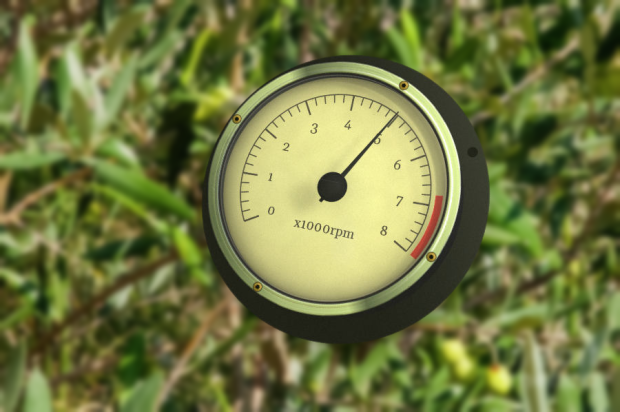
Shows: {"value": 5000, "unit": "rpm"}
